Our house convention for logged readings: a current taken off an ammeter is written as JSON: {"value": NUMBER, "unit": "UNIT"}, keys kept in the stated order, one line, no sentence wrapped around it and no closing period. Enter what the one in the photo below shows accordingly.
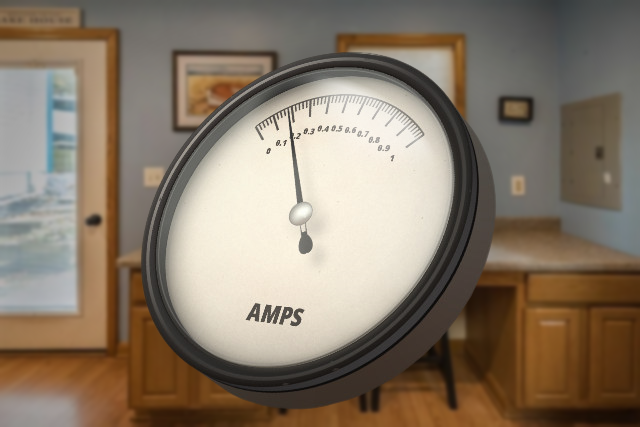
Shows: {"value": 0.2, "unit": "A"}
